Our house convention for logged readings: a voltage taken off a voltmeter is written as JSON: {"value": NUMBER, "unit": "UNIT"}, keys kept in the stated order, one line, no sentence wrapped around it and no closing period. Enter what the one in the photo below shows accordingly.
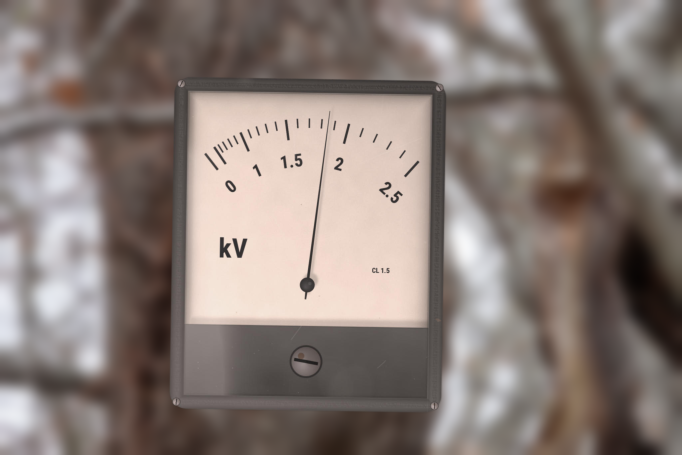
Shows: {"value": 1.85, "unit": "kV"}
